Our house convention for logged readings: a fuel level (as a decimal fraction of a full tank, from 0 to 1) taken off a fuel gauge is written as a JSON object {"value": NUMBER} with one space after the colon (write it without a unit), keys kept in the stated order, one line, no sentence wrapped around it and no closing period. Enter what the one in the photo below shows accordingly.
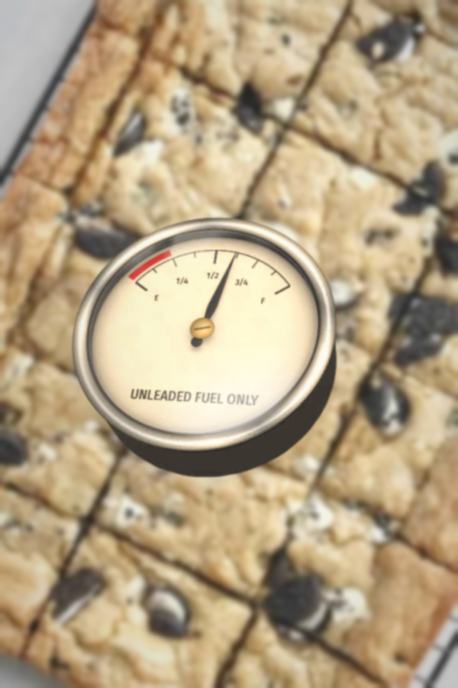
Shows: {"value": 0.625}
